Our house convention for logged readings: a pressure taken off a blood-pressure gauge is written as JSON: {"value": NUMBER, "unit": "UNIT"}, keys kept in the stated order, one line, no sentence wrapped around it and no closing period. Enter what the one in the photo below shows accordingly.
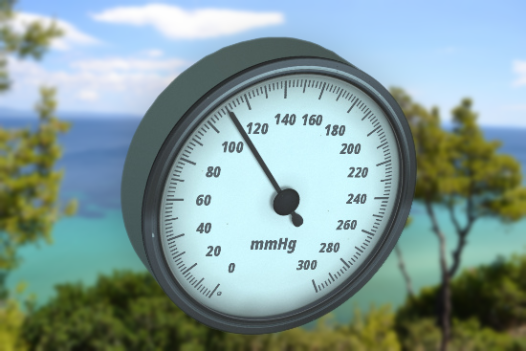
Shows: {"value": 110, "unit": "mmHg"}
